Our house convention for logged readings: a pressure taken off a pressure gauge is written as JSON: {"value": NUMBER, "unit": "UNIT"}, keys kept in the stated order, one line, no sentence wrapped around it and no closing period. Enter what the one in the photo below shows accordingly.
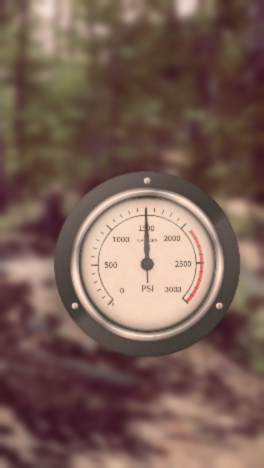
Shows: {"value": 1500, "unit": "psi"}
